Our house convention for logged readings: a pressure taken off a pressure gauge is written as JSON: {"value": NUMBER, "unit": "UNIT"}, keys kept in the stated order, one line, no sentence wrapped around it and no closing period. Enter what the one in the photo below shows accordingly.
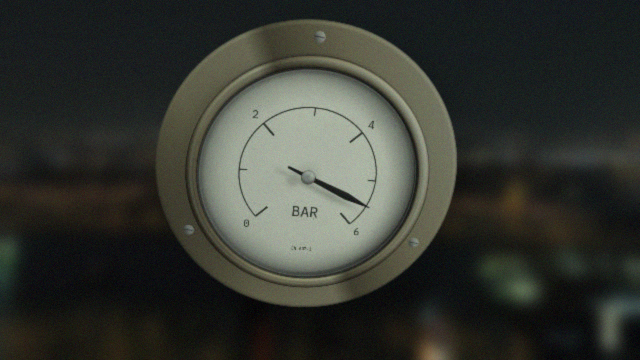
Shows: {"value": 5.5, "unit": "bar"}
